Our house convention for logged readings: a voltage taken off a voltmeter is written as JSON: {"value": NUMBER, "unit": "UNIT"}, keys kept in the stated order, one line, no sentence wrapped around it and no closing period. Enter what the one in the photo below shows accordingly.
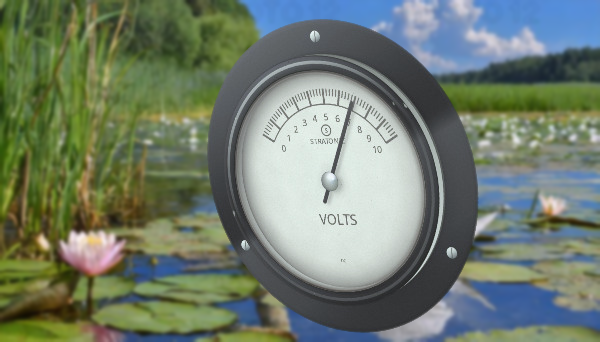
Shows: {"value": 7, "unit": "V"}
